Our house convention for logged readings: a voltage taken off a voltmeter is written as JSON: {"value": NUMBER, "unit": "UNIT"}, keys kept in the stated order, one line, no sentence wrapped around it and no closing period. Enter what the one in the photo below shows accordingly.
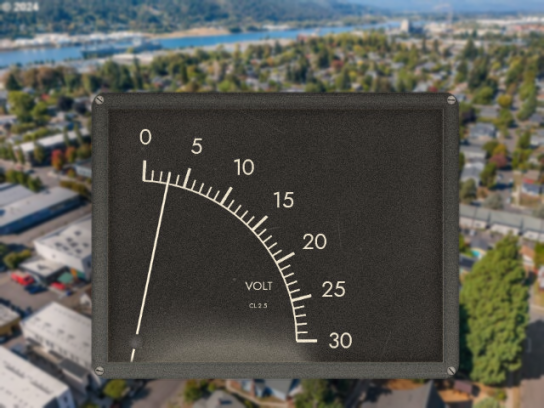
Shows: {"value": 3, "unit": "V"}
